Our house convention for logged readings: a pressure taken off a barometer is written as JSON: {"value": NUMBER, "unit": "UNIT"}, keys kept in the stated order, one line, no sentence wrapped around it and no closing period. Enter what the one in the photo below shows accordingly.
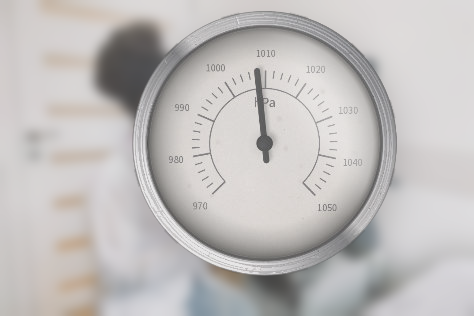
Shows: {"value": 1008, "unit": "hPa"}
